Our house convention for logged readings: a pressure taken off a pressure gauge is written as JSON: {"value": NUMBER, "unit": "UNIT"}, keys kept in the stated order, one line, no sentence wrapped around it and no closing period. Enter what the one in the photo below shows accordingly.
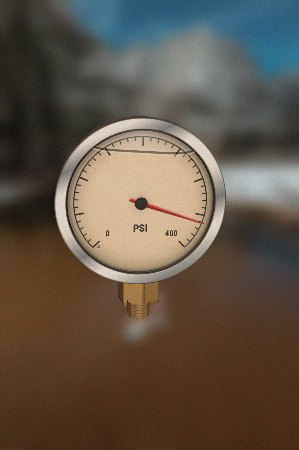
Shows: {"value": 360, "unit": "psi"}
